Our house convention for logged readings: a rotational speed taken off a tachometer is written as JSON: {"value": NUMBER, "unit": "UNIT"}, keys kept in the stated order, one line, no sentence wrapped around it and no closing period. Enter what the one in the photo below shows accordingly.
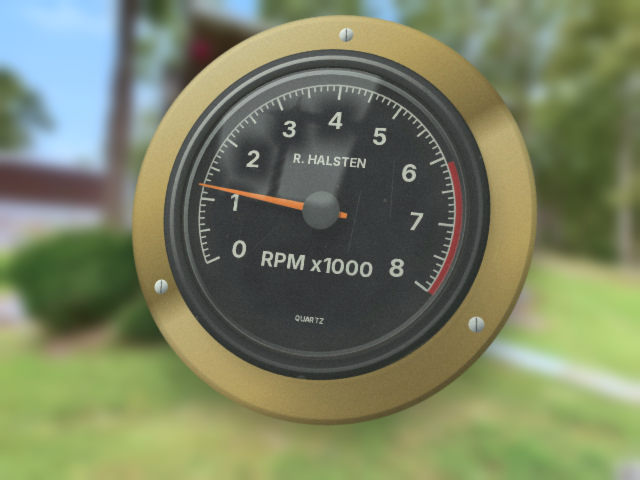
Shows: {"value": 1200, "unit": "rpm"}
